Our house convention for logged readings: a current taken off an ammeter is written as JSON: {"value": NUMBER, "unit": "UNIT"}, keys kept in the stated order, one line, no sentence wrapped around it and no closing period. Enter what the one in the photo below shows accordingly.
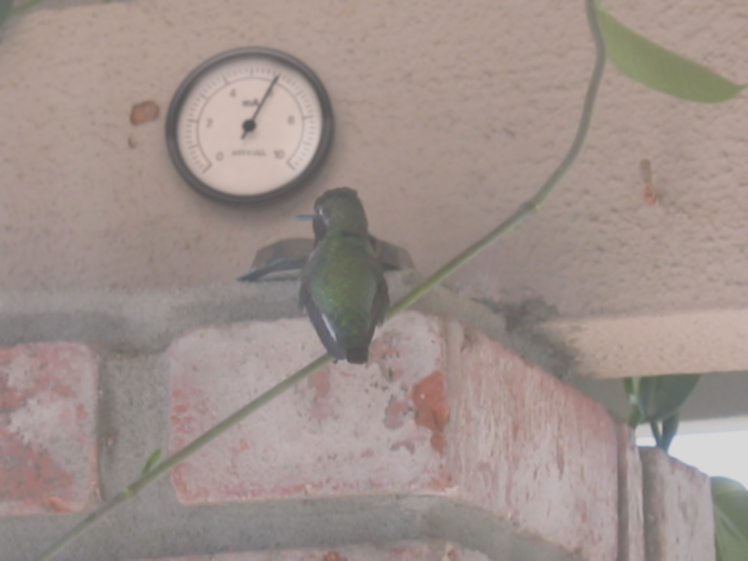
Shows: {"value": 6, "unit": "mA"}
